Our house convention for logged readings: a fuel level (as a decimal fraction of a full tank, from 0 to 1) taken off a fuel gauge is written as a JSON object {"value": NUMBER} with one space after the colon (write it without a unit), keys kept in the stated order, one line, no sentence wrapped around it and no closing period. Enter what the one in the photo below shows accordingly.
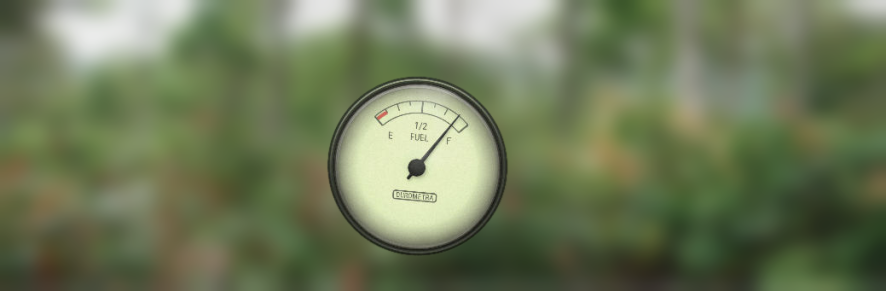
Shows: {"value": 0.875}
